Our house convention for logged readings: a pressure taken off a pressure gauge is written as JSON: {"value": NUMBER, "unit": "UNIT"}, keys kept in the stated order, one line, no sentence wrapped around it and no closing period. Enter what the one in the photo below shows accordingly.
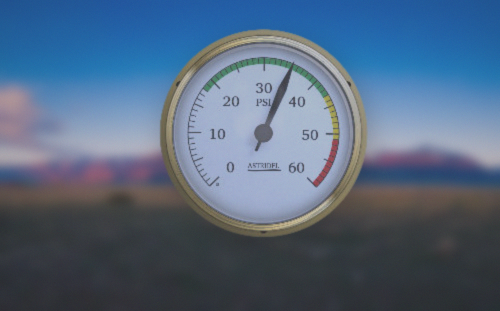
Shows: {"value": 35, "unit": "psi"}
